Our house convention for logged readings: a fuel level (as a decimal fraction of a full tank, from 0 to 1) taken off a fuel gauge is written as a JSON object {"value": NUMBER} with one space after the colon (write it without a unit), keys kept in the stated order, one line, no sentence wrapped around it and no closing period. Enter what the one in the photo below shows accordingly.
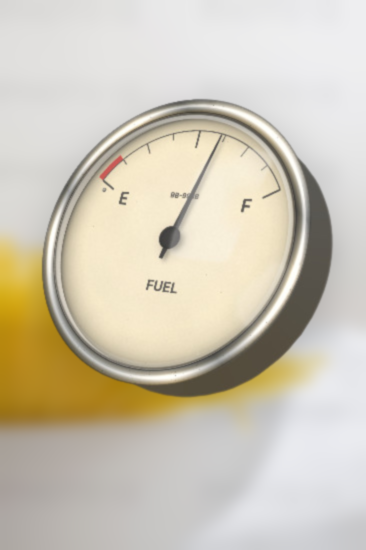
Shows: {"value": 0.625}
